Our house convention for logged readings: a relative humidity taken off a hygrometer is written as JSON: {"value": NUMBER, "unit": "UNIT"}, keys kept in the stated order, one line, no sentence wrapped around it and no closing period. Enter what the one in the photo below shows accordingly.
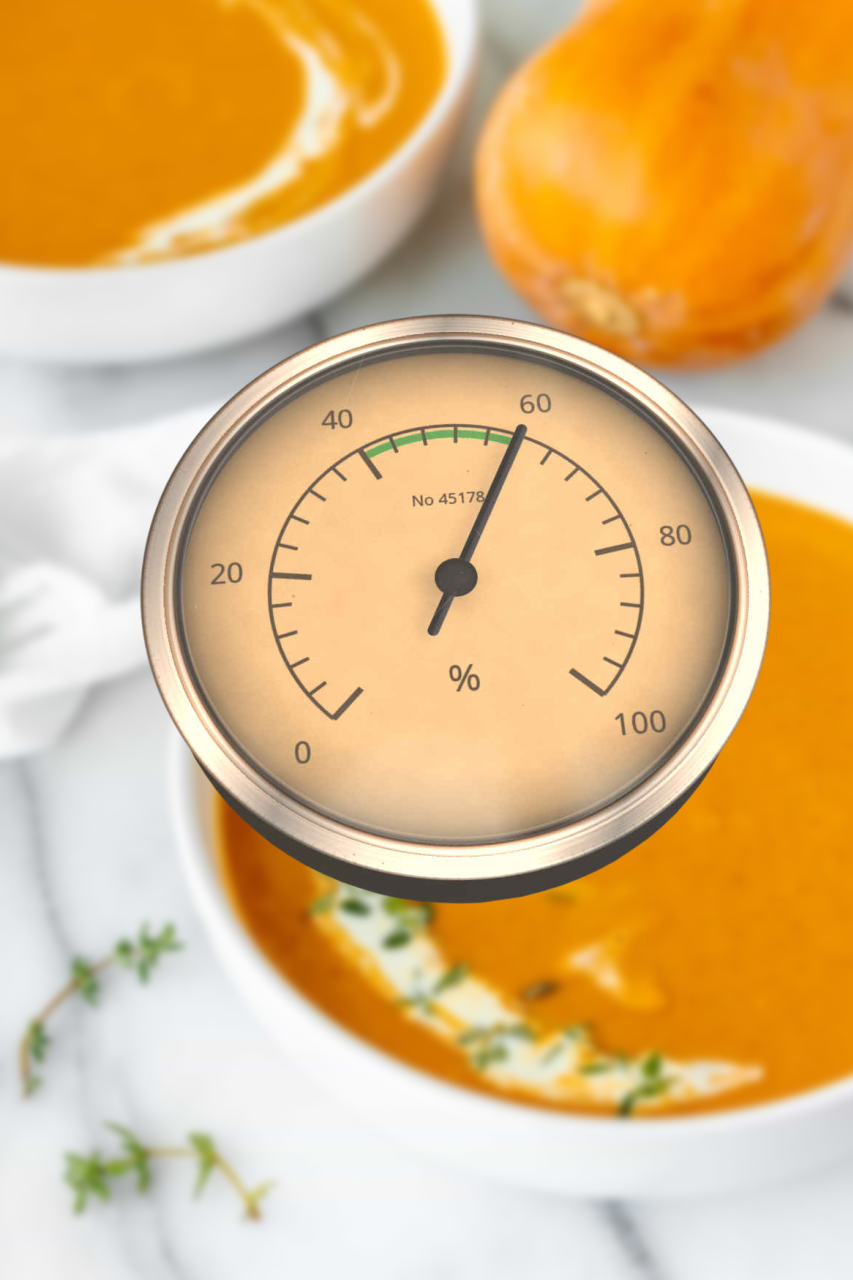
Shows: {"value": 60, "unit": "%"}
